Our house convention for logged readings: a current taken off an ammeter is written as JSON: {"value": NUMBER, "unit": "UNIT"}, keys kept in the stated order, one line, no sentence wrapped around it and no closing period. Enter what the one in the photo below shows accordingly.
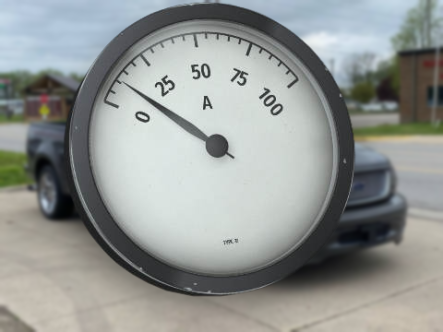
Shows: {"value": 10, "unit": "A"}
